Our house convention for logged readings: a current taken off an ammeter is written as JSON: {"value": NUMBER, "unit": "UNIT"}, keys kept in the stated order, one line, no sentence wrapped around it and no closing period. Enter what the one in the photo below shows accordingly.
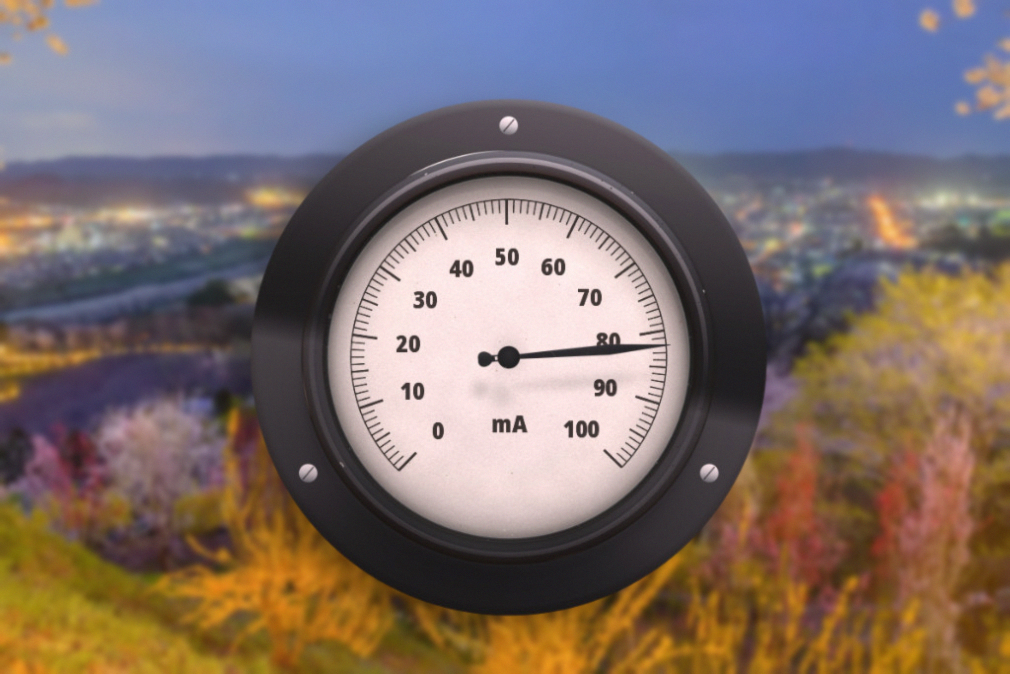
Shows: {"value": 82, "unit": "mA"}
